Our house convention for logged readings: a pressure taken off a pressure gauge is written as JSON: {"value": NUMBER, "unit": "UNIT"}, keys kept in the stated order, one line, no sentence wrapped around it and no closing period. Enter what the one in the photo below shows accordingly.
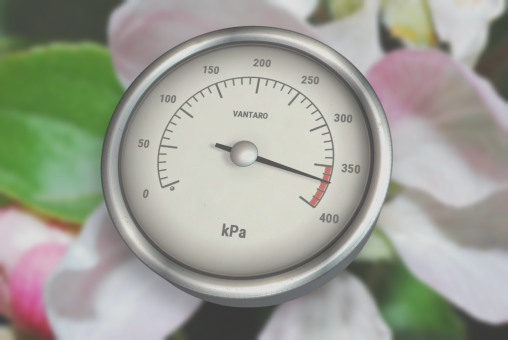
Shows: {"value": 370, "unit": "kPa"}
